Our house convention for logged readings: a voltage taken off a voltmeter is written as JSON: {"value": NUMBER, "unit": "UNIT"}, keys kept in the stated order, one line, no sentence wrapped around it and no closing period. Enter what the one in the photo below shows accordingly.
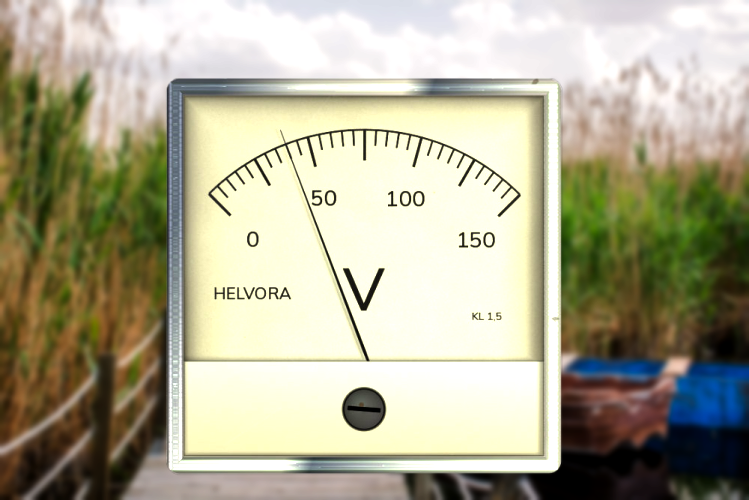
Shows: {"value": 40, "unit": "V"}
